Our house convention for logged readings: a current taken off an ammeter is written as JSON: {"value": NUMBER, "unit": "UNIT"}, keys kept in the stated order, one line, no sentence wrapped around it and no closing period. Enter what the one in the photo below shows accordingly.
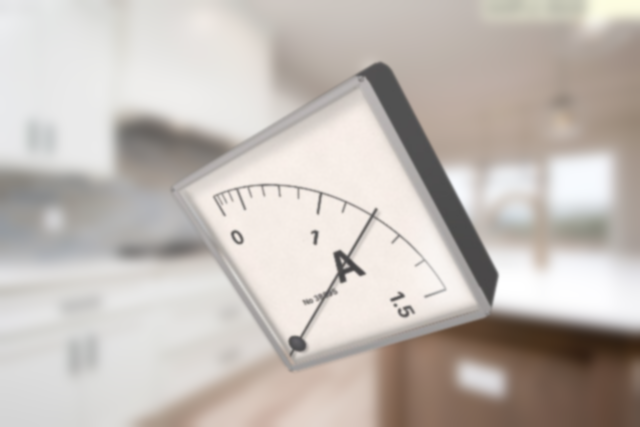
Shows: {"value": 1.2, "unit": "A"}
